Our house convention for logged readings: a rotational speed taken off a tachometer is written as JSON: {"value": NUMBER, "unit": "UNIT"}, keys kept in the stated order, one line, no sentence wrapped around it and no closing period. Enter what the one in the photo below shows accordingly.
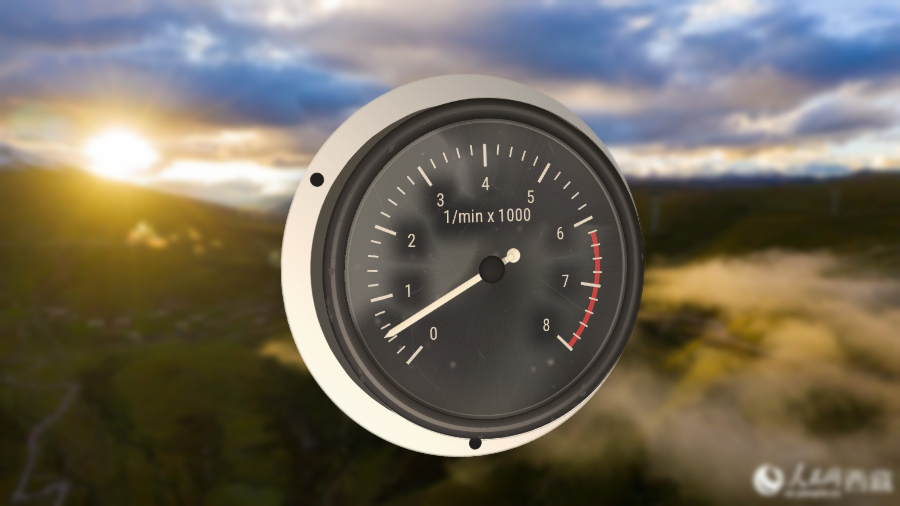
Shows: {"value": 500, "unit": "rpm"}
